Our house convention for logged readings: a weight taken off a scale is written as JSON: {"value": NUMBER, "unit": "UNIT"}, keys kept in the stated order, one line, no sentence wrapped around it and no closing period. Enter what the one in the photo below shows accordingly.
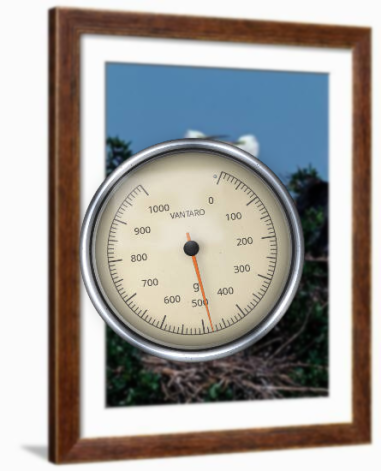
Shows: {"value": 480, "unit": "g"}
